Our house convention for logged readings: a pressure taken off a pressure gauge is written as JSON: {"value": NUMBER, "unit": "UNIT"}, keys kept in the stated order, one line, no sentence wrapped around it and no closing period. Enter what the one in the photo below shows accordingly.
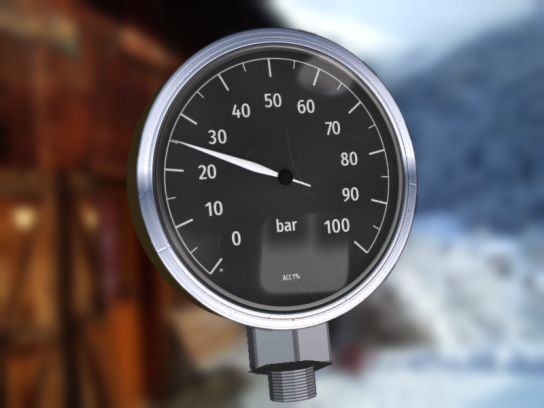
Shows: {"value": 25, "unit": "bar"}
